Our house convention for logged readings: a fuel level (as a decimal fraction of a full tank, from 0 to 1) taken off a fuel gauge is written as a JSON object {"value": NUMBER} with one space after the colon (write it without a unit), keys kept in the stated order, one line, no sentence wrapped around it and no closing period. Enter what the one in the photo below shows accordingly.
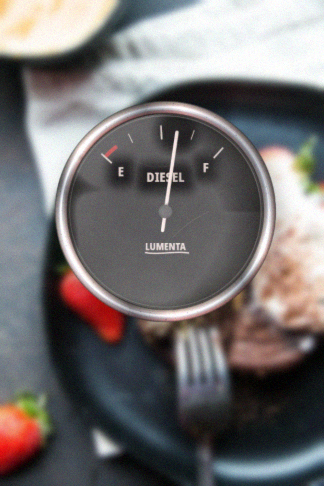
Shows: {"value": 0.625}
